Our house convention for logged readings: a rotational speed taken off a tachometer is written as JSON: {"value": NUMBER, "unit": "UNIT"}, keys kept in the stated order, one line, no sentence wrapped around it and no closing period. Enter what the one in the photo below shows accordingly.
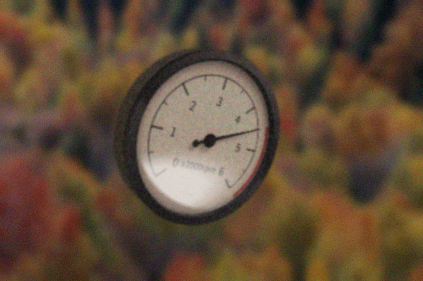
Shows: {"value": 4500, "unit": "rpm"}
